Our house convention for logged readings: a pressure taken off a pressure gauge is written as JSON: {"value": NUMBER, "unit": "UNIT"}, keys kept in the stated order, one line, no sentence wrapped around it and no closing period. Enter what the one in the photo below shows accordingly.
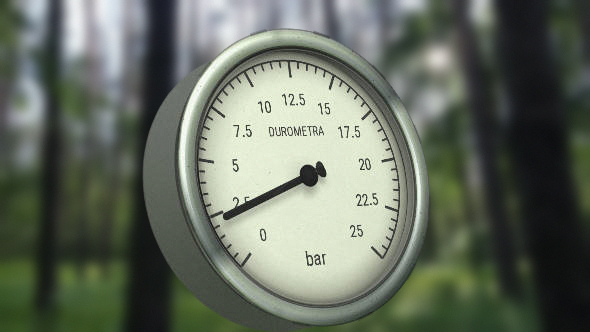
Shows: {"value": 2.25, "unit": "bar"}
